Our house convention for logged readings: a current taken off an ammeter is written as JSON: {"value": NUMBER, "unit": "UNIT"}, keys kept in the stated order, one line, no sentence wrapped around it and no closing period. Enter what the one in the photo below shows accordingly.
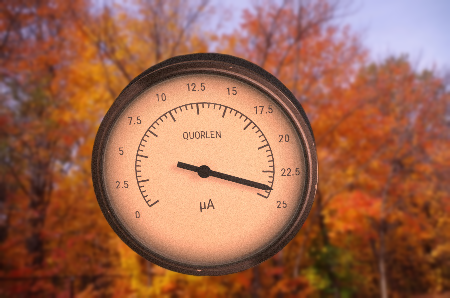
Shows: {"value": 24, "unit": "µA"}
